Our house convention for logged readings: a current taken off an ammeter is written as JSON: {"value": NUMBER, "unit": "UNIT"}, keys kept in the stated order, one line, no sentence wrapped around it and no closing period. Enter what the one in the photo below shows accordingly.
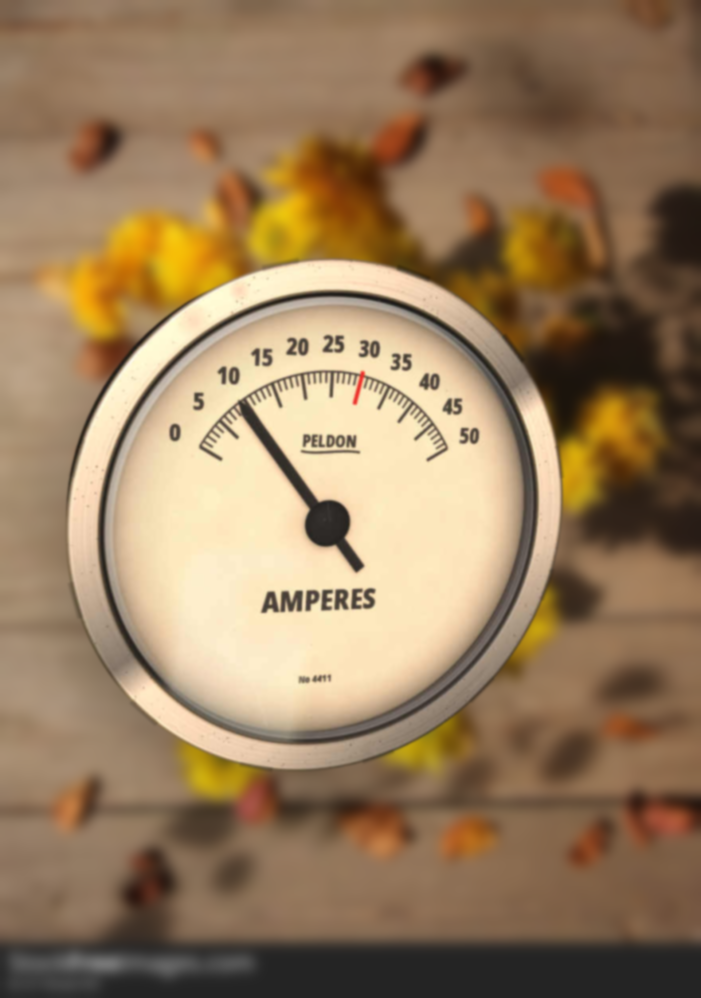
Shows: {"value": 9, "unit": "A"}
